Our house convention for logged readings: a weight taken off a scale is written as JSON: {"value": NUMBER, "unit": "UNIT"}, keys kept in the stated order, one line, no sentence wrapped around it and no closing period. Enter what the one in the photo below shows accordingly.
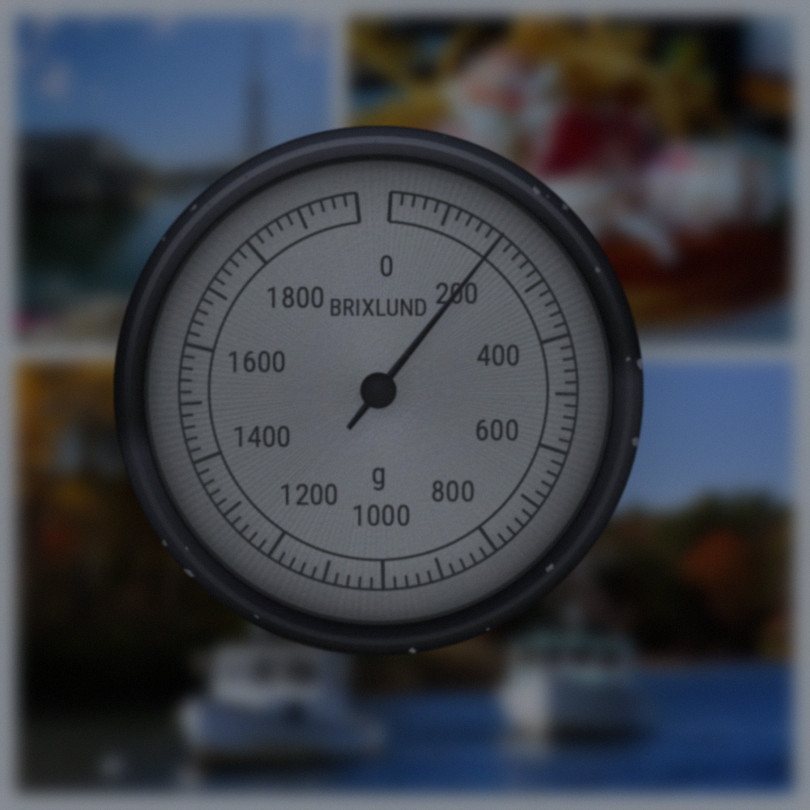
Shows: {"value": 200, "unit": "g"}
